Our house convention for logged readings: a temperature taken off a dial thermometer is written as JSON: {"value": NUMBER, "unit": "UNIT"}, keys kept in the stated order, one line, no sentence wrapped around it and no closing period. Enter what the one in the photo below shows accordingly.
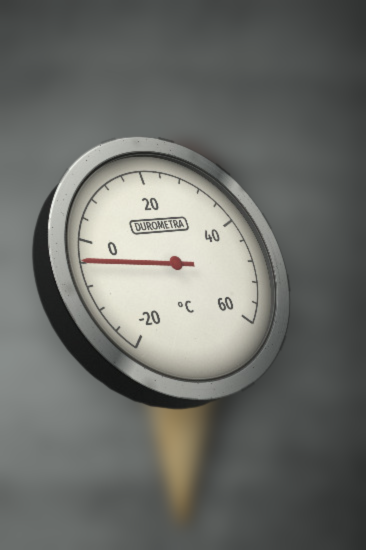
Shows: {"value": -4, "unit": "°C"}
